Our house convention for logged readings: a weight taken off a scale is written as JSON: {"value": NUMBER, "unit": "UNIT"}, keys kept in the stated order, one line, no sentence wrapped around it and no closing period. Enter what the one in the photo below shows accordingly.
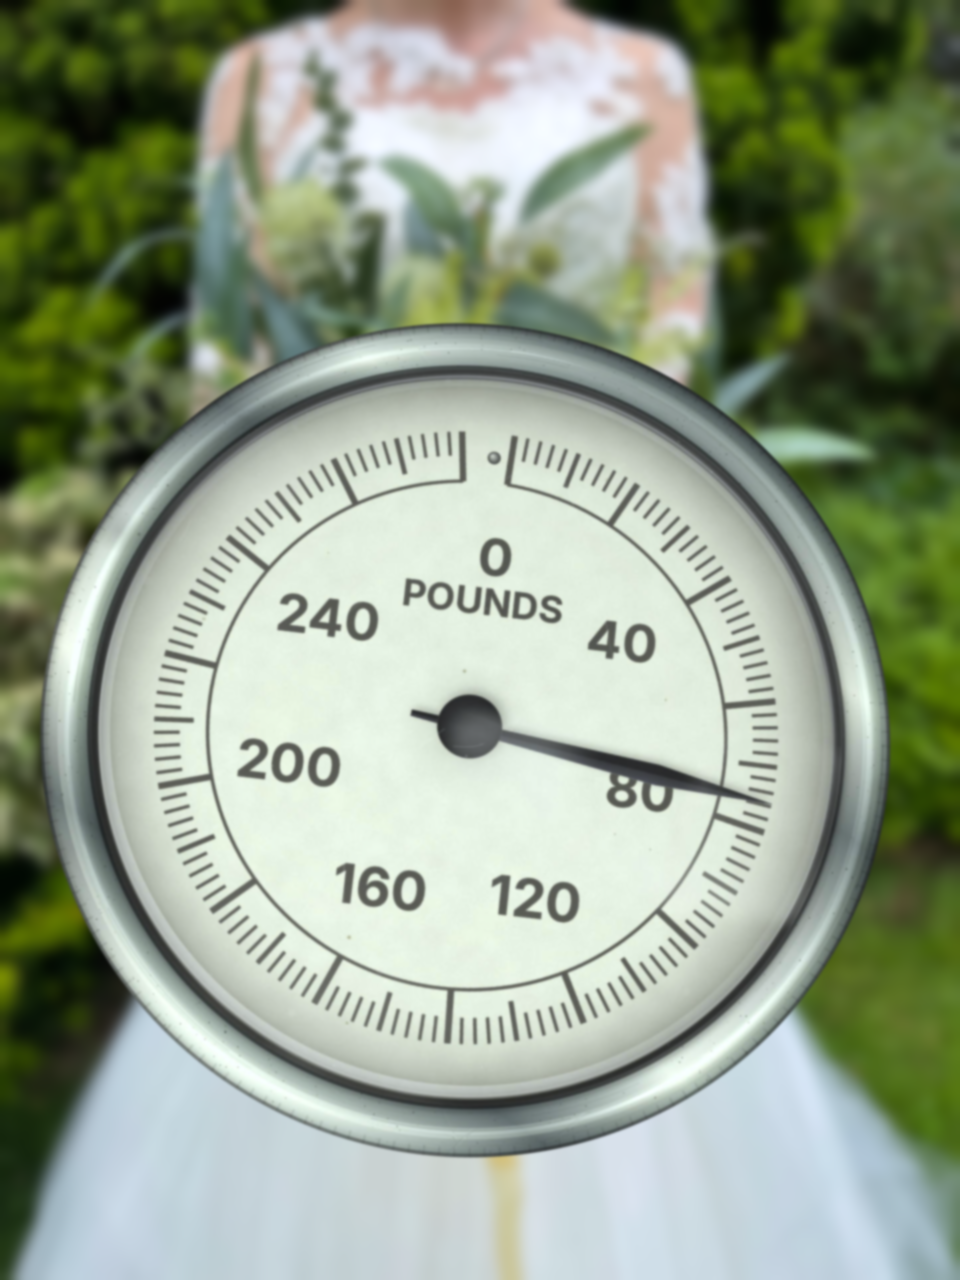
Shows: {"value": 76, "unit": "lb"}
